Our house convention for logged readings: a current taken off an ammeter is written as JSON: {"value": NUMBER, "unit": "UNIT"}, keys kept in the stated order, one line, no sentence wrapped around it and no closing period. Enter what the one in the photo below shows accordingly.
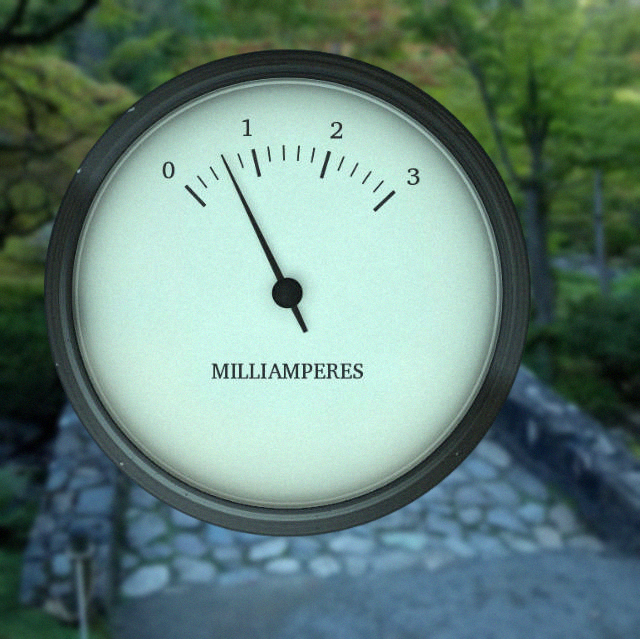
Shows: {"value": 0.6, "unit": "mA"}
